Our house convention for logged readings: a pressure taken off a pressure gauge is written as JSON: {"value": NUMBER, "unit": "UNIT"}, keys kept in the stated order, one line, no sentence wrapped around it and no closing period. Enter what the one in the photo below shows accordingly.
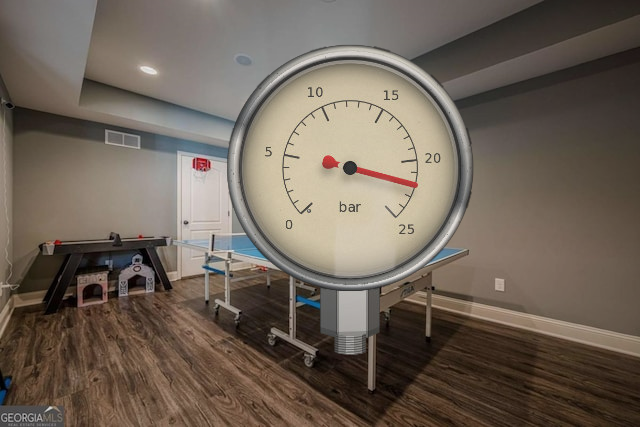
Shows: {"value": 22, "unit": "bar"}
